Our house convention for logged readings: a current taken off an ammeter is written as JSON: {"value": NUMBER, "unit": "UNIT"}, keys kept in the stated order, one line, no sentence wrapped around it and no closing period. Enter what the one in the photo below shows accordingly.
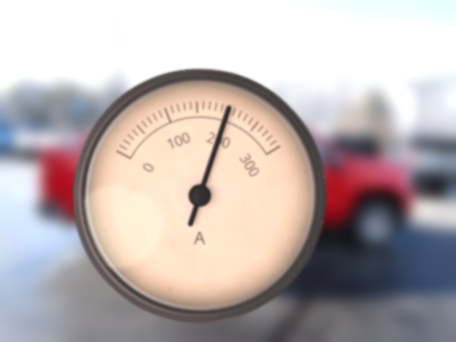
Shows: {"value": 200, "unit": "A"}
